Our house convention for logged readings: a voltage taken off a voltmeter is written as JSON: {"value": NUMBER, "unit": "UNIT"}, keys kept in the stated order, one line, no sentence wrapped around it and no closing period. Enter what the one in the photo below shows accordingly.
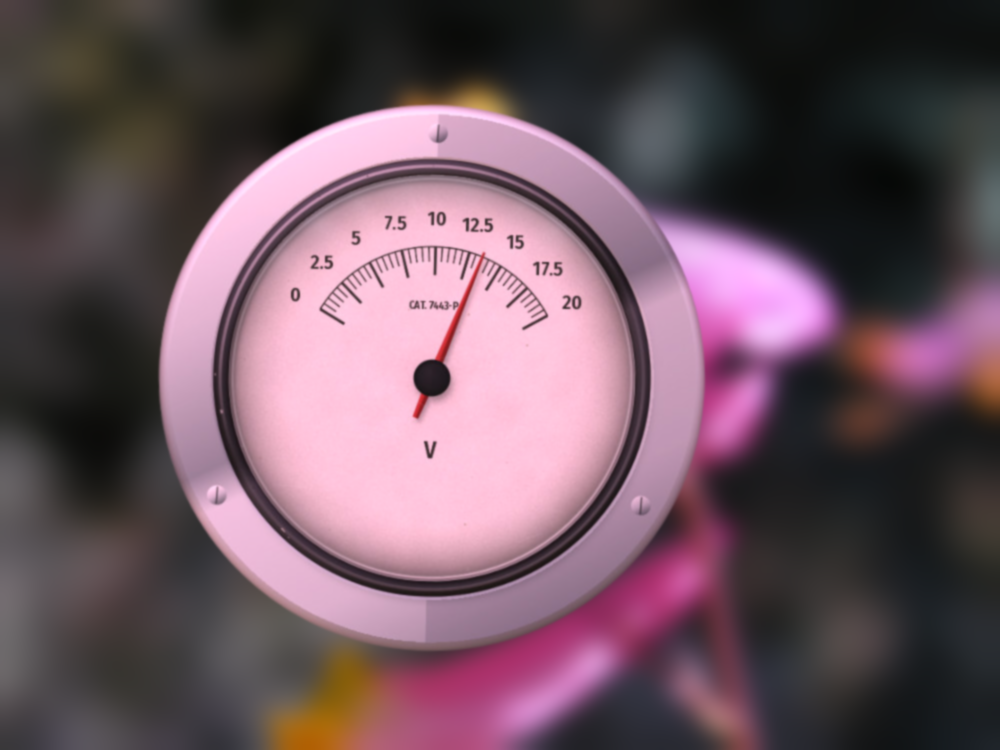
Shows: {"value": 13.5, "unit": "V"}
